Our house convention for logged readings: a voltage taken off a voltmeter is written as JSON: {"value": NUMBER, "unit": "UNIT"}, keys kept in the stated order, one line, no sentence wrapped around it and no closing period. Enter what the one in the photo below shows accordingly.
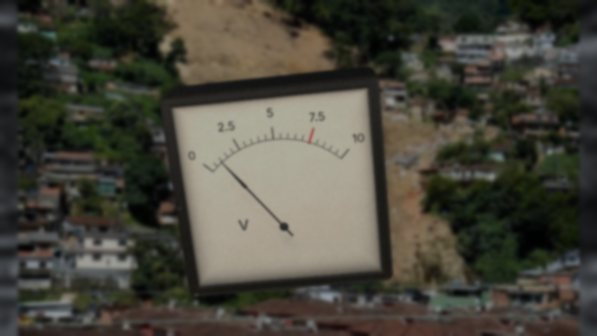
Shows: {"value": 1, "unit": "V"}
